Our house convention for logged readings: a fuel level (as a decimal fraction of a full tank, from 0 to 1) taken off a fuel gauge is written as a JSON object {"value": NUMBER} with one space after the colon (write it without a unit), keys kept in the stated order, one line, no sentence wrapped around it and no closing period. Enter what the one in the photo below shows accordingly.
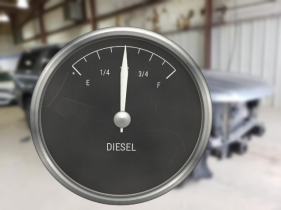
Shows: {"value": 0.5}
